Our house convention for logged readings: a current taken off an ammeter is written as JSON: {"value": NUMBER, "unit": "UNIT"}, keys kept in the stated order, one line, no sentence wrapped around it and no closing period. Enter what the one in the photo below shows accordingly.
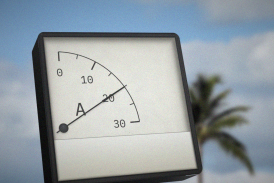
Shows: {"value": 20, "unit": "A"}
